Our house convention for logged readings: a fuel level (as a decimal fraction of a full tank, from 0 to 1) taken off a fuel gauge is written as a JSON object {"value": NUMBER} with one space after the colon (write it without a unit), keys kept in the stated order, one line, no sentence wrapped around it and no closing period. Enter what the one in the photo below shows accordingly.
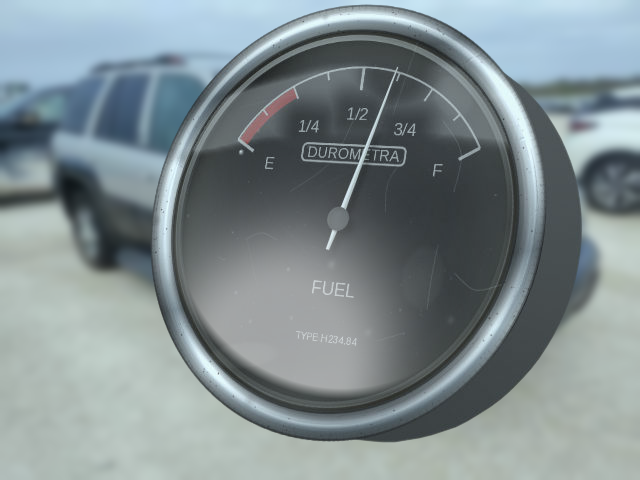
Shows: {"value": 0.625}
